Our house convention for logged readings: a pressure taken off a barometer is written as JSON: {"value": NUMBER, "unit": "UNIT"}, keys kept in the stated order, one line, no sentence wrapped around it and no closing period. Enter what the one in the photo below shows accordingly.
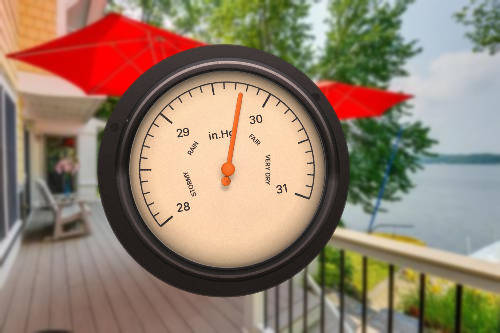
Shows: {"value": 29.75, "unit": "inHg"}
